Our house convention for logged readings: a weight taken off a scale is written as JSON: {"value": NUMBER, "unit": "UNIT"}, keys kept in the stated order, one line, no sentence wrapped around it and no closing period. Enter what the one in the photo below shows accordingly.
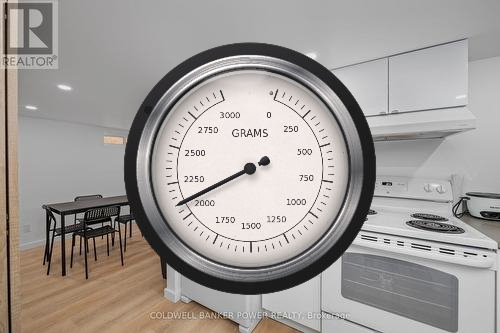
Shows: {"value": 2100, "unit": "g"}
